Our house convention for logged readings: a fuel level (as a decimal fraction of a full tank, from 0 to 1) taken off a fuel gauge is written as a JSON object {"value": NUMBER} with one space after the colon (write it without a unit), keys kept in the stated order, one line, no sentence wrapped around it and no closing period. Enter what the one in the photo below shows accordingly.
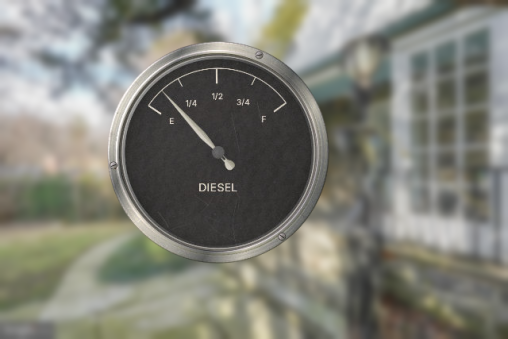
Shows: {"value": 0.125}
